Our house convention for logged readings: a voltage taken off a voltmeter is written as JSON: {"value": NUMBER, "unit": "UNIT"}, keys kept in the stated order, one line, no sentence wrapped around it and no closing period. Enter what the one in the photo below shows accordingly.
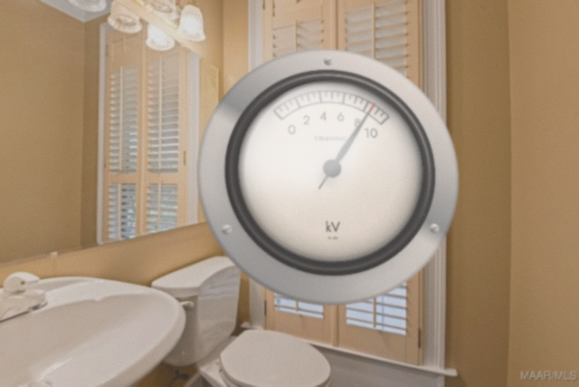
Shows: {"value": 8.5, "unit": "kV"}
